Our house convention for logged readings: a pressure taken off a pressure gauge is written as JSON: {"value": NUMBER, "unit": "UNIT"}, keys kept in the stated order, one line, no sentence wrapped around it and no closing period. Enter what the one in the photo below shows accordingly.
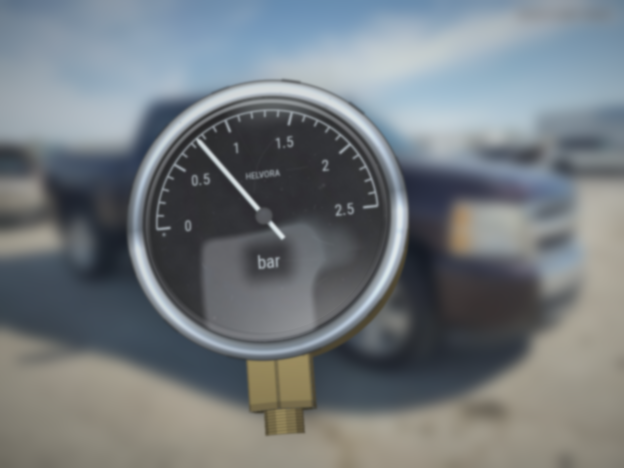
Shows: {"value": 0.75, "unit": "bar"}
